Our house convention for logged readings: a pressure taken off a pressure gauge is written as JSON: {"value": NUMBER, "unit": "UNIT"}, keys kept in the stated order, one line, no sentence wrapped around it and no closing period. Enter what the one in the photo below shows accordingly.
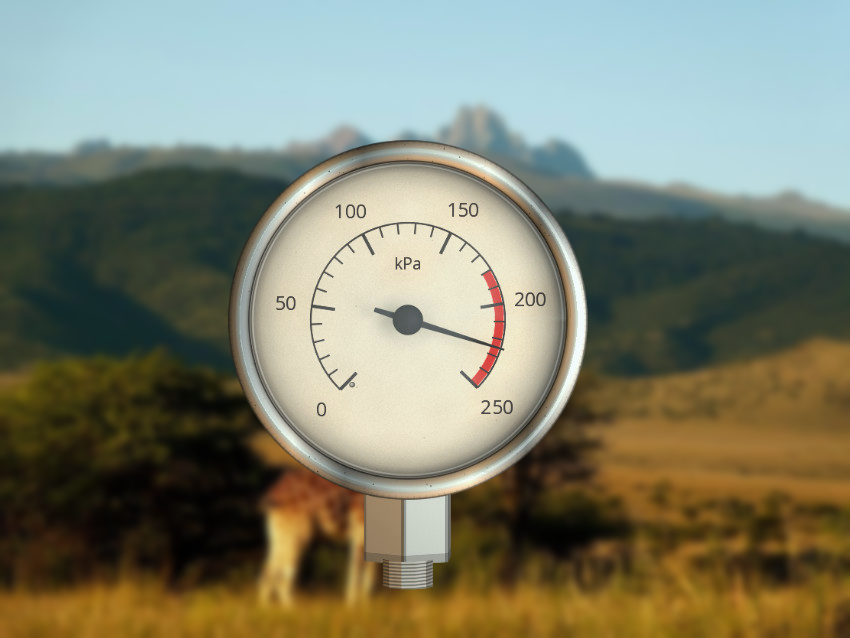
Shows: {"value": 225, "unit": "kPa"}
